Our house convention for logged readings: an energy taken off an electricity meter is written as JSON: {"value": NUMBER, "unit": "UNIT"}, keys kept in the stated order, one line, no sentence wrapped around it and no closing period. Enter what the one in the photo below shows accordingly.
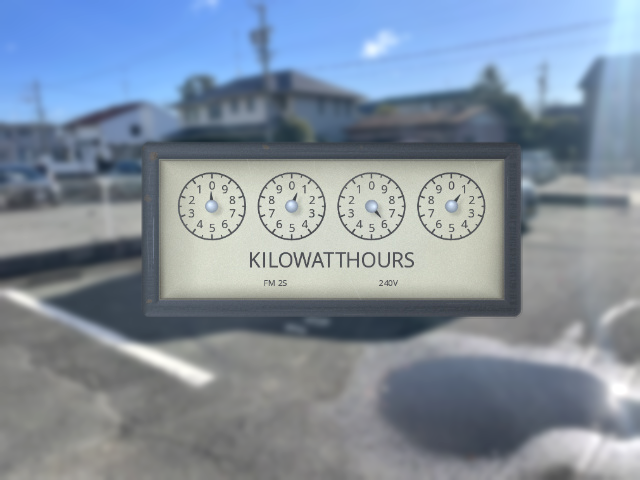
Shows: {"value": 61, "unit": "kWh"}
